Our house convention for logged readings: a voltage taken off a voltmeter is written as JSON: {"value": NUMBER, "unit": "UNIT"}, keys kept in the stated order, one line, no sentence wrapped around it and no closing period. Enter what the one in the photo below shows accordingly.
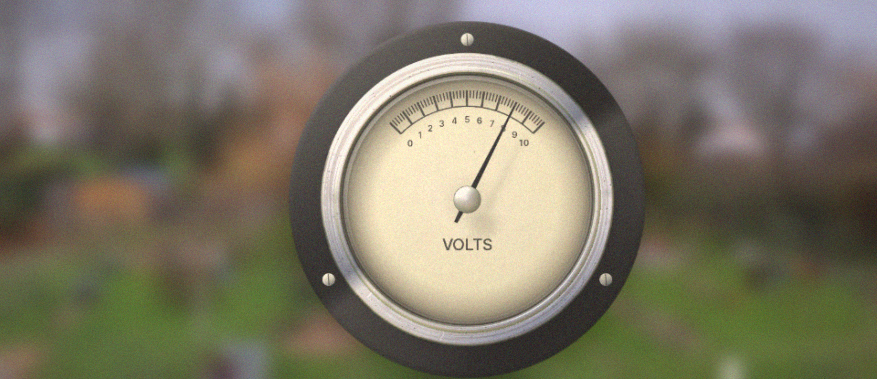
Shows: {"value": 8, "unit": "V"}
